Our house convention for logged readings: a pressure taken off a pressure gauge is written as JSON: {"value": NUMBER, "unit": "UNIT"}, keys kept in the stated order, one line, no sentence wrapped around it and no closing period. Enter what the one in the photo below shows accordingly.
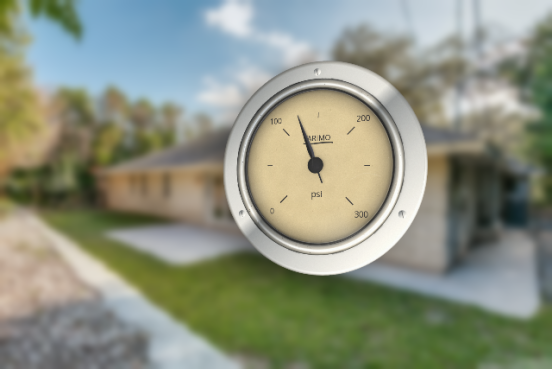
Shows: {"value": 125, "unit": "psi"}
